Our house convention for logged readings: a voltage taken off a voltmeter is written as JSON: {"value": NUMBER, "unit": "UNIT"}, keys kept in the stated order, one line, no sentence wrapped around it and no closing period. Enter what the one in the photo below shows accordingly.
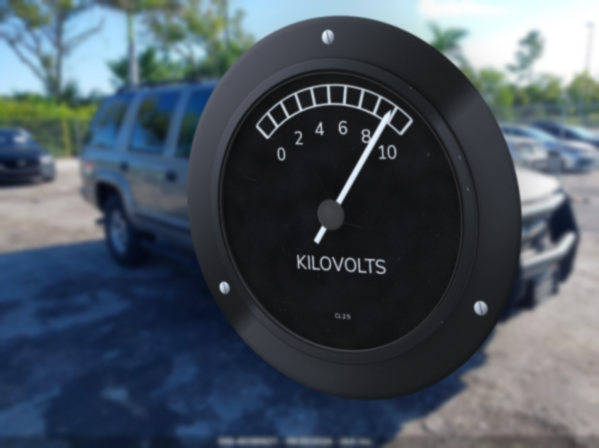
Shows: {"value": 9, "unit": "kV"}
